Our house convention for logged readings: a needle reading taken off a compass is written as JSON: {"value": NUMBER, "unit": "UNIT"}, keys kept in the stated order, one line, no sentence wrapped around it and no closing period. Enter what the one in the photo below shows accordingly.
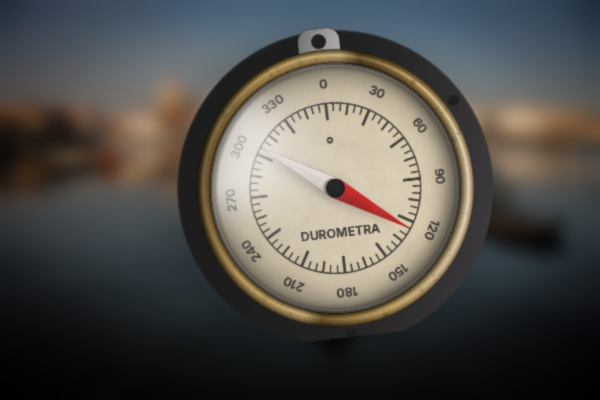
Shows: {"value": 125, "unit": "°"}
